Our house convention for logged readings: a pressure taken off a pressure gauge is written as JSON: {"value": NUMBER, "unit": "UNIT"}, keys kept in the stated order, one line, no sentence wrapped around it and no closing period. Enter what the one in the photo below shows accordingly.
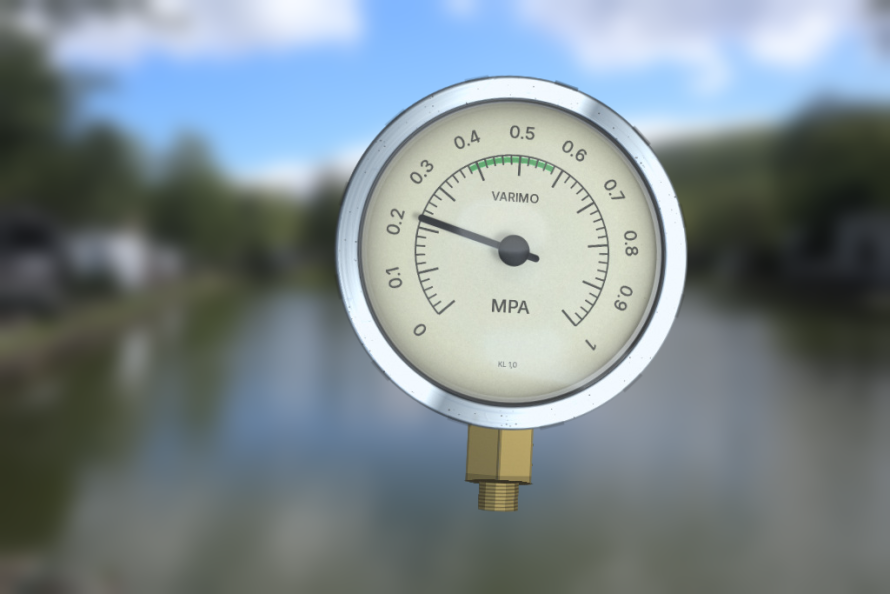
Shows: {"value": 0.22, "unit": "MPa"}
